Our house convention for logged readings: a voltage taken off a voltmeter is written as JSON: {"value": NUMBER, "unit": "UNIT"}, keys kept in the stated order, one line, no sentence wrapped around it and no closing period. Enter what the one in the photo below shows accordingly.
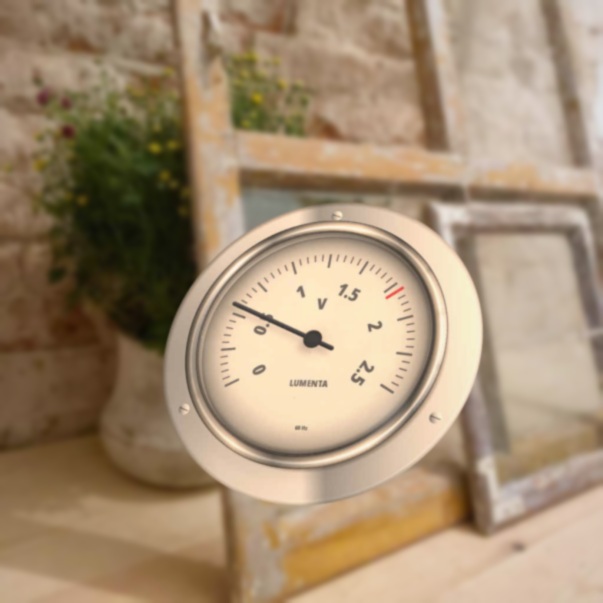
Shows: {"value": 0.55, "unit": "V"}
